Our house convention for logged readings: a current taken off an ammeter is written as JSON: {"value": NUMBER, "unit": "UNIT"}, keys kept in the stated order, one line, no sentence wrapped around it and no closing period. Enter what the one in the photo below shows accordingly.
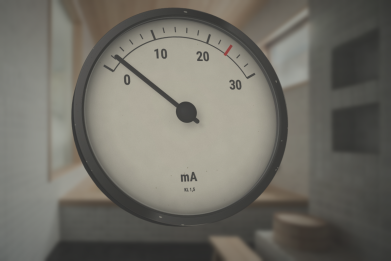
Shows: {"value": 2, "unit": "mA"}
